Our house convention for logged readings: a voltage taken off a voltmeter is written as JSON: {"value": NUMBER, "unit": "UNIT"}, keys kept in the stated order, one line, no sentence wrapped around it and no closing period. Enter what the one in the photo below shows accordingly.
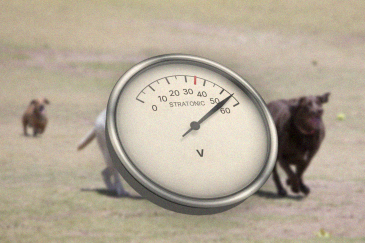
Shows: {"value": 55, "unit": "V"}
